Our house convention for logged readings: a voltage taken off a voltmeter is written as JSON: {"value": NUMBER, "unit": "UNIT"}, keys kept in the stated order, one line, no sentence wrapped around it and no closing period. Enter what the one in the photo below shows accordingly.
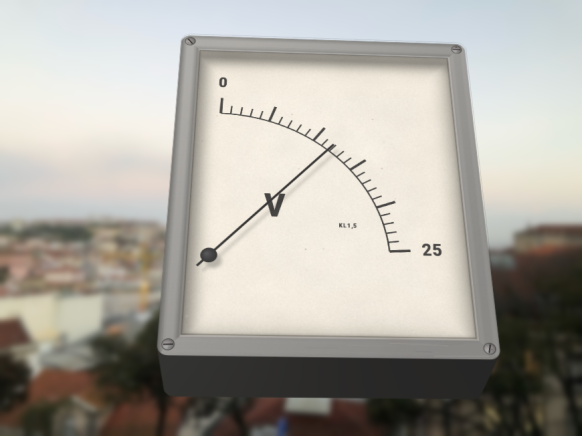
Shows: {"value": 12, "unit": "V"}
